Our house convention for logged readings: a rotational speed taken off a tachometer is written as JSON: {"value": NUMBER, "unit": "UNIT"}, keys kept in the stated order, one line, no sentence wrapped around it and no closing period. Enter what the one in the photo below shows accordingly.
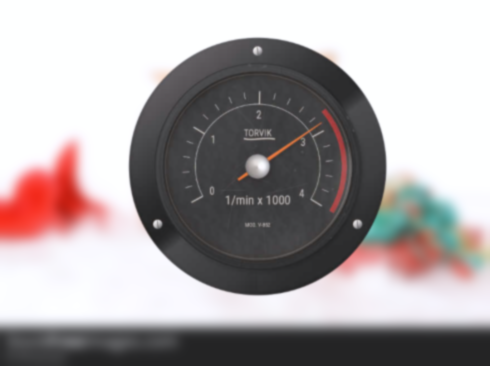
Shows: {"value": 2900, "unit": "rpm"}
